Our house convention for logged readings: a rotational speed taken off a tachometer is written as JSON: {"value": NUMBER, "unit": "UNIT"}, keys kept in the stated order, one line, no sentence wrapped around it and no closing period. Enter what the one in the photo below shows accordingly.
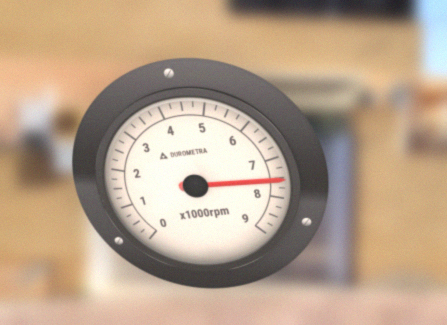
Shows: {"value": 7500, "unit": "rpm"}
